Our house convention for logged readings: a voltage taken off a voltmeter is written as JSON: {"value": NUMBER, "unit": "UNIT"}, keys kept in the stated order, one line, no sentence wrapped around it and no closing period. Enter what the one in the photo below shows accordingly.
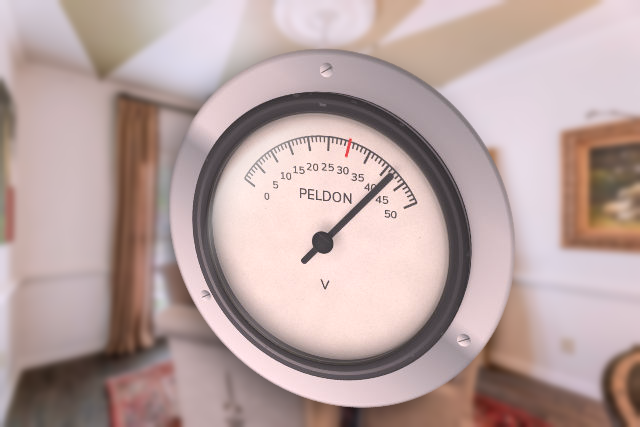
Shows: {"value": 42, "unit": "V"}
